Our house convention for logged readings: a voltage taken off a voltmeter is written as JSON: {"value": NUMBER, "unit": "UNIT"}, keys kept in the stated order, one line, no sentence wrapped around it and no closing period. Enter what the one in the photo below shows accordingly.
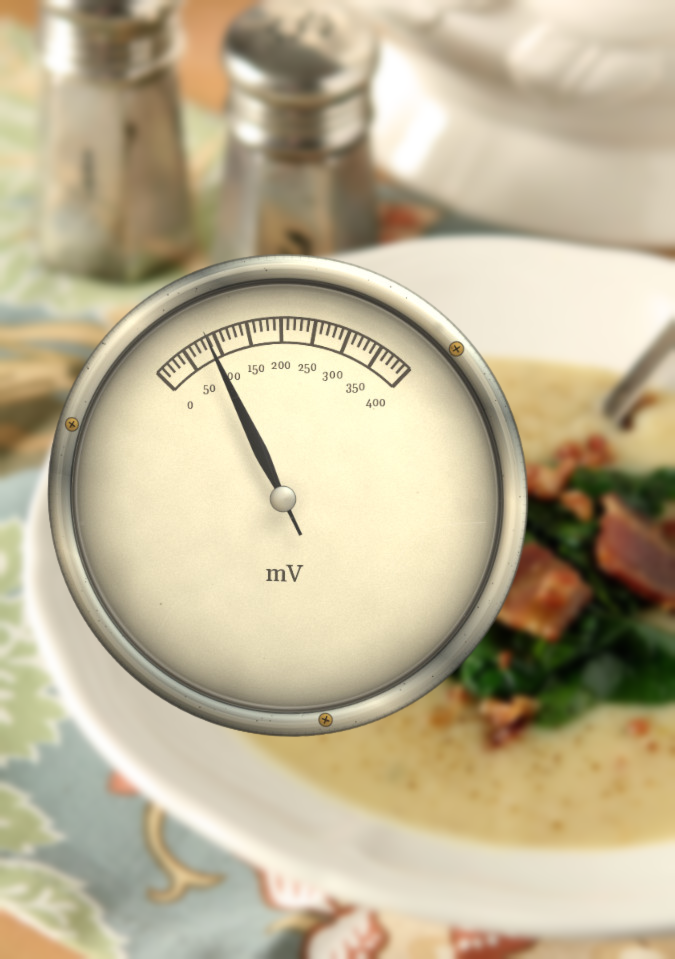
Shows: {"value": 90, "unit": "mV"}
